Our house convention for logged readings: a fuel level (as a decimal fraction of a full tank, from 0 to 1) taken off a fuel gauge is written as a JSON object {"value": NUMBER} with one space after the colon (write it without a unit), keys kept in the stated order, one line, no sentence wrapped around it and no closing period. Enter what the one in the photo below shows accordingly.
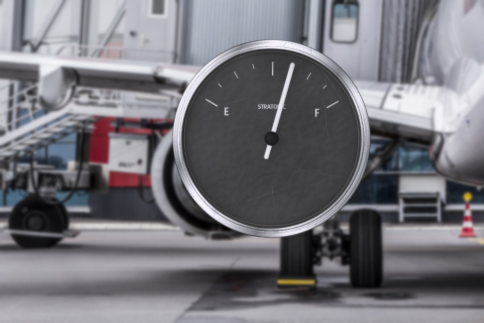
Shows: {"value": 0.625}
